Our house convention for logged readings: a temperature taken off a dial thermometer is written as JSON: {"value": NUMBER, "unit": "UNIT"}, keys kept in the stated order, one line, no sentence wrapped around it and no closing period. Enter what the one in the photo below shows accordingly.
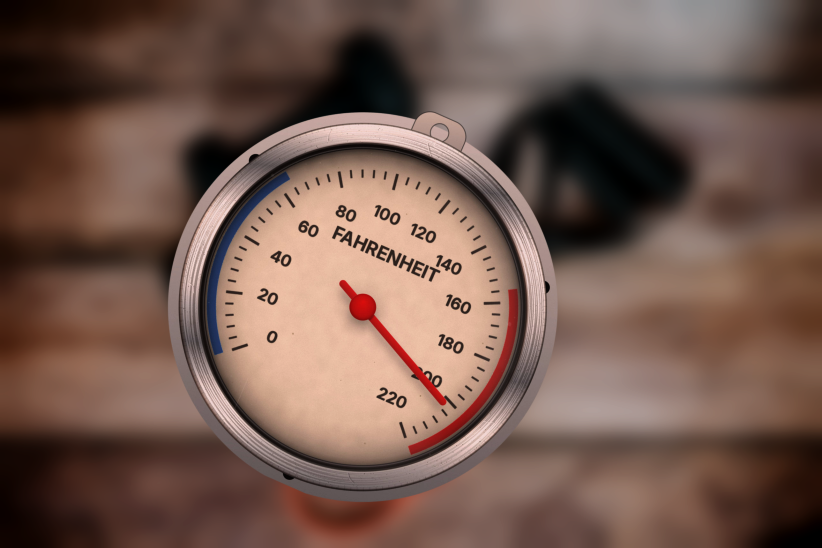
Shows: {"value": 202, "unit": "°F"}
